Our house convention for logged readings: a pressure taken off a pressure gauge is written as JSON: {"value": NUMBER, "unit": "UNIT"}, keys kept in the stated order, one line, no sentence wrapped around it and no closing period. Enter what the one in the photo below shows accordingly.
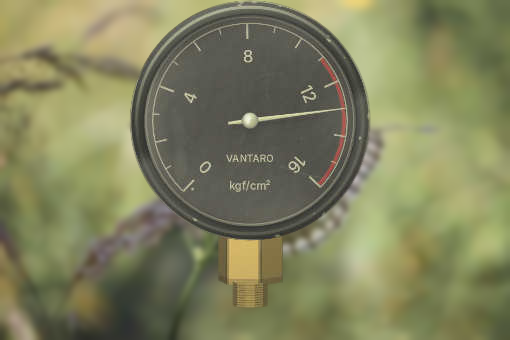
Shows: {"value": 13, "unit": "kg/cm²"}
